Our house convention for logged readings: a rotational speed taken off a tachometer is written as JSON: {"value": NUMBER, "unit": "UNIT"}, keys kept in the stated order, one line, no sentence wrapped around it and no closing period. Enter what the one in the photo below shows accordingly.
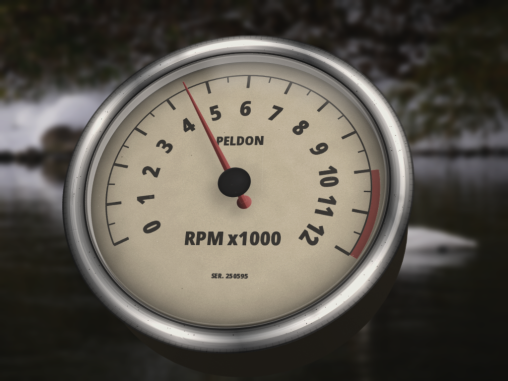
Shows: {"value": 4500, "unit": "rpm"}
